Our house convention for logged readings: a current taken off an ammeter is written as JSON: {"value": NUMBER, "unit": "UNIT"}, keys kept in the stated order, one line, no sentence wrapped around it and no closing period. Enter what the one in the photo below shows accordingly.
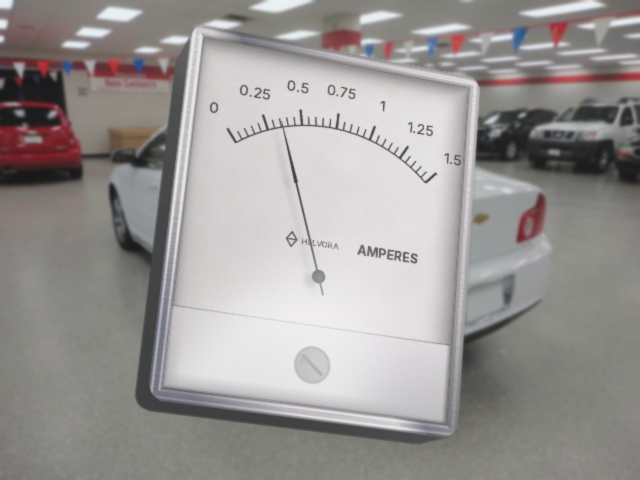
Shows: {"value": 0.35, "unit": "A"}
